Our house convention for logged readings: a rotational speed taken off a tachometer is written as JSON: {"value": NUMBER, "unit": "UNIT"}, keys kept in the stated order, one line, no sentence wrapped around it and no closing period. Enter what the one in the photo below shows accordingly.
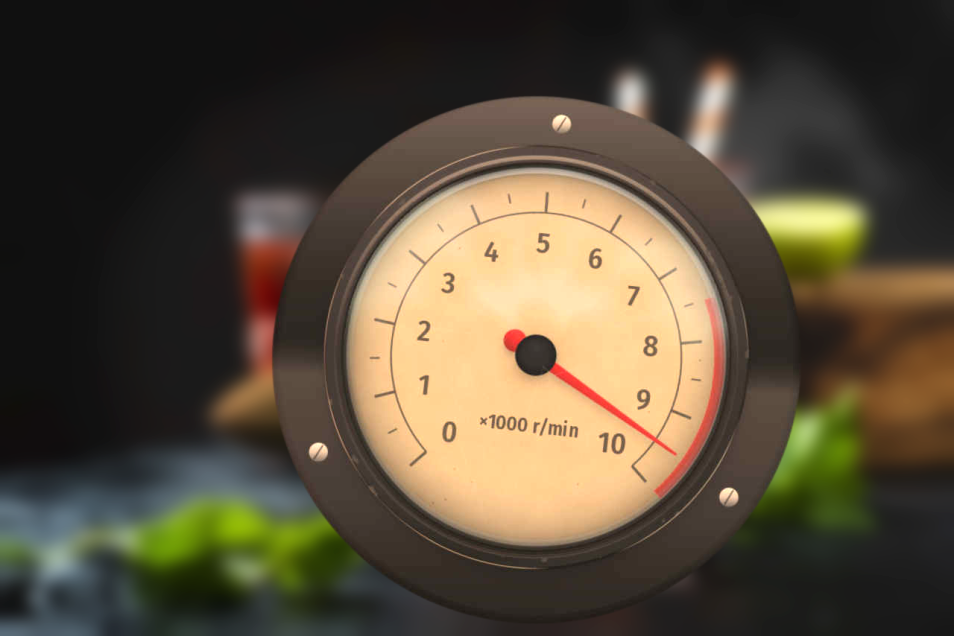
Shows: {"value": 9500, "unit": "rpm"}
